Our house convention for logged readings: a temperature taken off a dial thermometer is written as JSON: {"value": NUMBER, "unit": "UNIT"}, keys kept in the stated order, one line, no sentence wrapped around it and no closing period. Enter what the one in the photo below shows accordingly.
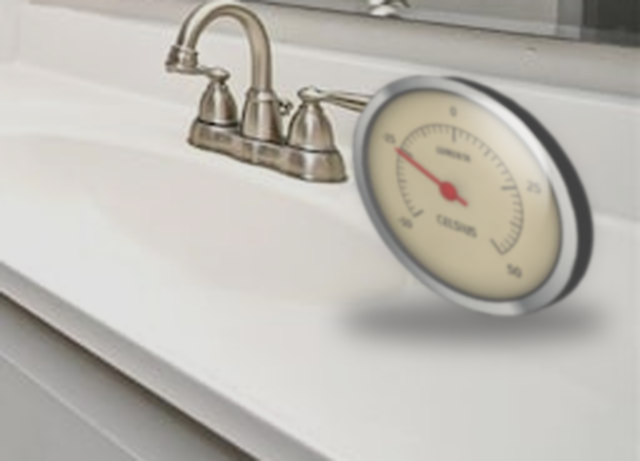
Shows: {"value": -25, "unit": "°C"}
